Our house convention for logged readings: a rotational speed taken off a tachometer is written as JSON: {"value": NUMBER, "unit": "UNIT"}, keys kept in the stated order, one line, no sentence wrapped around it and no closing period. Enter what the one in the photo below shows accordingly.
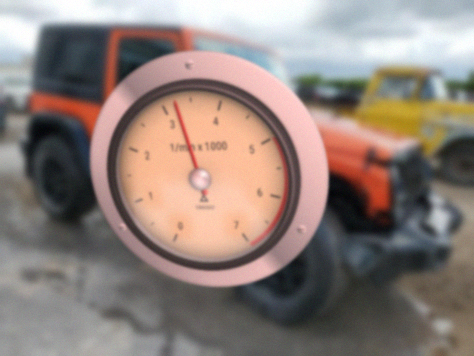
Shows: {"value": 3250, "unit": "rpm"}
